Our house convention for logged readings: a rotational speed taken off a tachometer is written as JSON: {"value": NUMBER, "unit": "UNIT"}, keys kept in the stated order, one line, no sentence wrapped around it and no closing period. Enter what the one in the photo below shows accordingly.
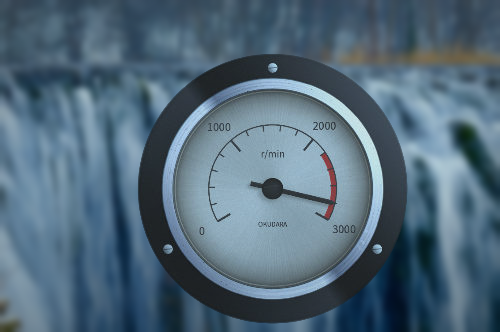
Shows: {"value": 2800, "unit": "rpm"}
